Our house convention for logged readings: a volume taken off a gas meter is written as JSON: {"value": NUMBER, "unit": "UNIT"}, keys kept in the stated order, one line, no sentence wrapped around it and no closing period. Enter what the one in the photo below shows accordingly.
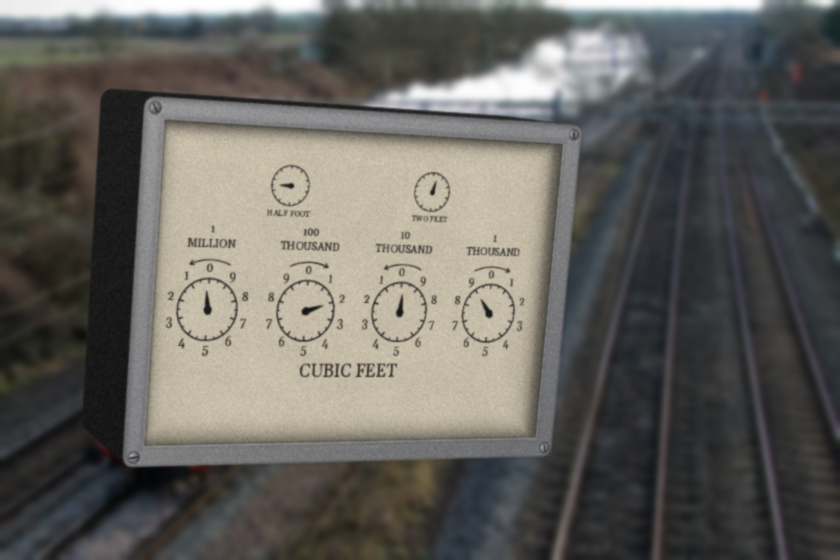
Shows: {"value": 19900, "unit": "ft³"}
